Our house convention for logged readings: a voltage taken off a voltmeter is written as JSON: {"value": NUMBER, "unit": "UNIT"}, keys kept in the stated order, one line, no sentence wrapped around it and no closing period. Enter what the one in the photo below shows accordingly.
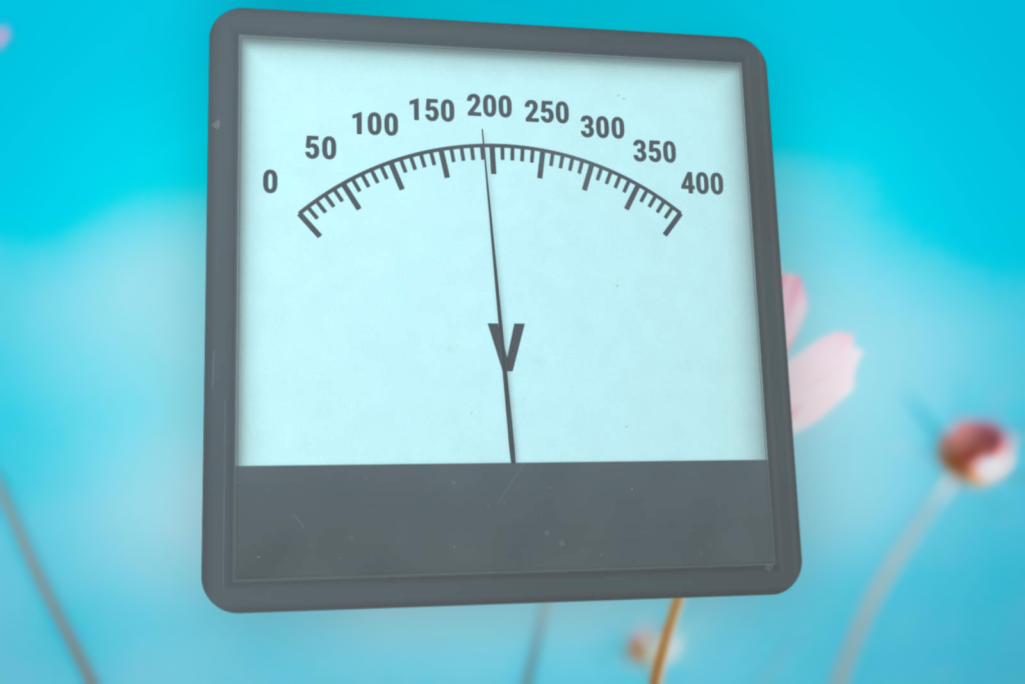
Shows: {"value": 190, "unit": "V"}
